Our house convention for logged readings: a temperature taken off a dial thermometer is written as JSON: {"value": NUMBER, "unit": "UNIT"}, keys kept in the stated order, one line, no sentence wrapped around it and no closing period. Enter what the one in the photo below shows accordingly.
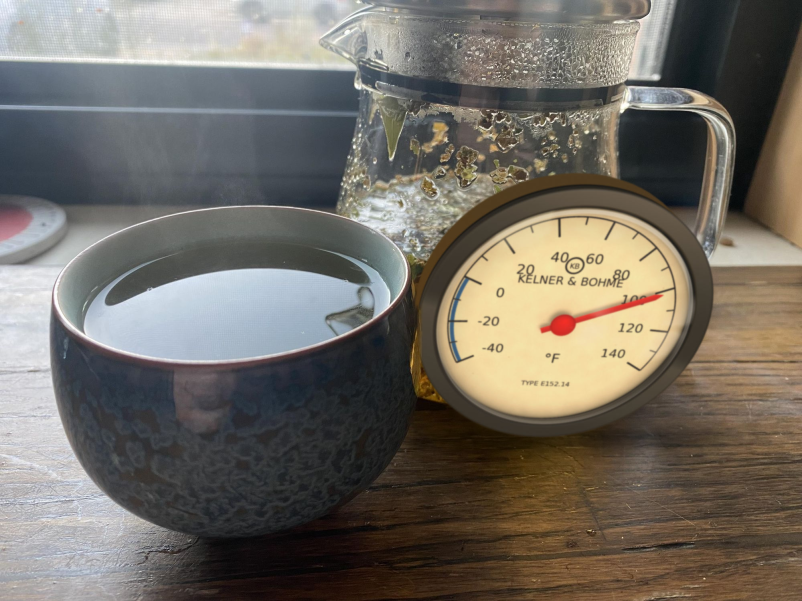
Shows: {"value": 100, "unit": "°F"}
